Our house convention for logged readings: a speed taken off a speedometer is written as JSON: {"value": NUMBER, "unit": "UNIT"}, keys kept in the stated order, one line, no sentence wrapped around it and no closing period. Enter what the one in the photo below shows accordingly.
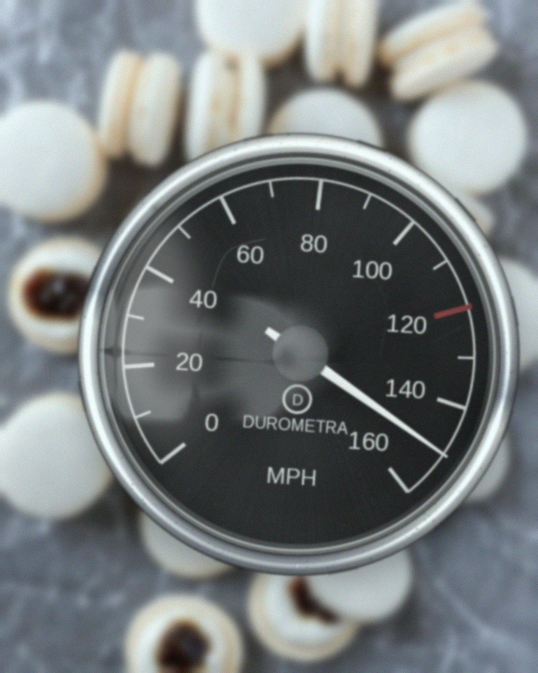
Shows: {"value": 150, "unit": "mph"}
